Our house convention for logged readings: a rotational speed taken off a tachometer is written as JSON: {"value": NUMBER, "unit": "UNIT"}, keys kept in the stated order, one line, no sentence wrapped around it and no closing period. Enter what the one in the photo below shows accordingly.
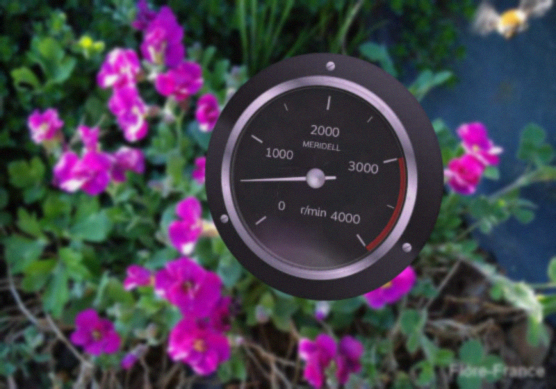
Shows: {"value": 500, "unit": "rpm"}
